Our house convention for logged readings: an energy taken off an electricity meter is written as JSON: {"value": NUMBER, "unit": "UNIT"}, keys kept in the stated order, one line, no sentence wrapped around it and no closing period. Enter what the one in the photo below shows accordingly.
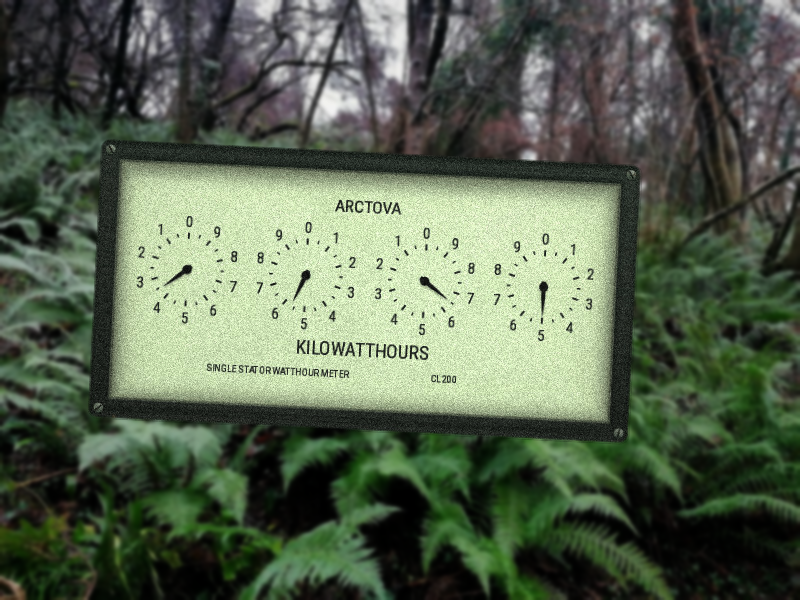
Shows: {"value": 3565, "unit": "kWh"}
